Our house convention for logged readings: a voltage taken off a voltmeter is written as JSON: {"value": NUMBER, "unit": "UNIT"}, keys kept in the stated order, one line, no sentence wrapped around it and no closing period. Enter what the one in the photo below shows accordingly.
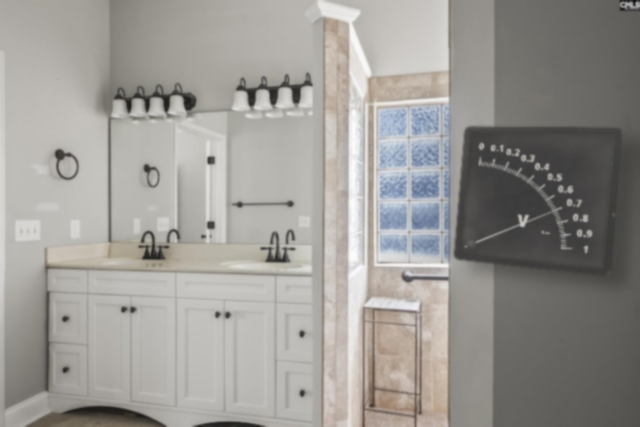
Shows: {"value": 0.7, "unit": "V"}
